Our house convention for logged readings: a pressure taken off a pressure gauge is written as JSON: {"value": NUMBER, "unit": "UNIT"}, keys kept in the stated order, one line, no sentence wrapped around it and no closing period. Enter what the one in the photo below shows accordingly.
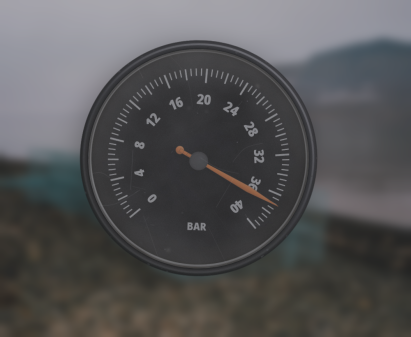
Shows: {"value": 37, "unit": "bar"}
